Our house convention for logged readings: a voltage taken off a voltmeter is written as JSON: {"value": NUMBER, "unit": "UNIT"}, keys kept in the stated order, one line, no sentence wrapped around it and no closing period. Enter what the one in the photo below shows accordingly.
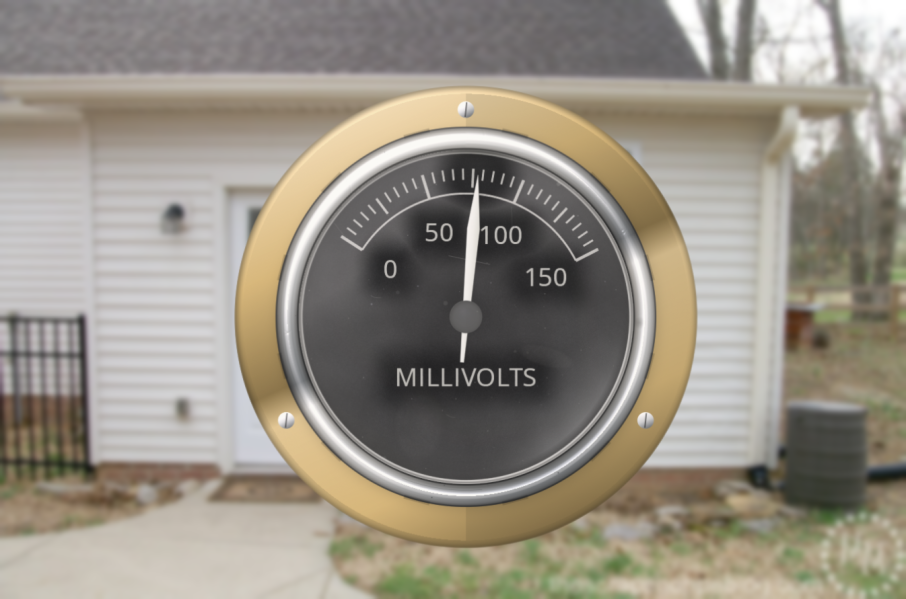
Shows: {"value": 77.5, "unit": "mV"}
